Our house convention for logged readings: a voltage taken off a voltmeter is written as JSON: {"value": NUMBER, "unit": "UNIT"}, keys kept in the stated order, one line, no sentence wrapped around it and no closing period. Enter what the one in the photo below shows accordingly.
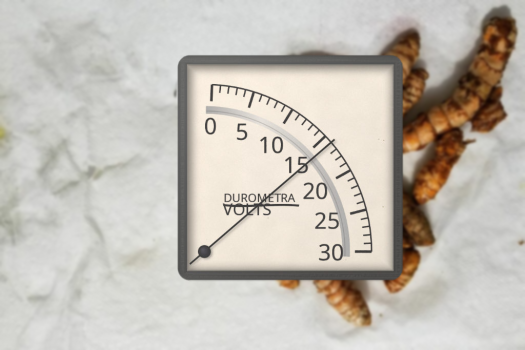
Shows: {"value": 16, "unit": "V"}
